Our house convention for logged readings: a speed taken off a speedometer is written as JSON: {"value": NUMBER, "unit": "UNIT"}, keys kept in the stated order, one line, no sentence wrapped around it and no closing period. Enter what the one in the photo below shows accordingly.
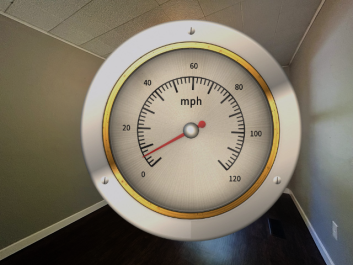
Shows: {"value": 6, "unit": "mph"}
